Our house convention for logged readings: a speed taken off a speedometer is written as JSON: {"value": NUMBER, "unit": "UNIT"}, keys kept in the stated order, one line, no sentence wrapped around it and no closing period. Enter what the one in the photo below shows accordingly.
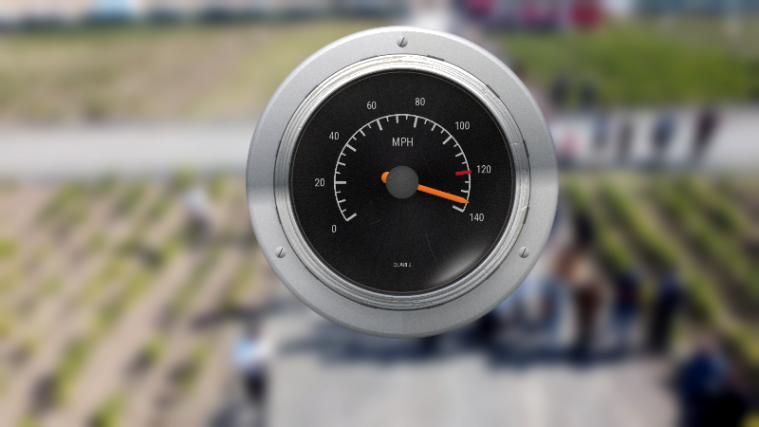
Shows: {"value": 135, "unit": "mph"}
